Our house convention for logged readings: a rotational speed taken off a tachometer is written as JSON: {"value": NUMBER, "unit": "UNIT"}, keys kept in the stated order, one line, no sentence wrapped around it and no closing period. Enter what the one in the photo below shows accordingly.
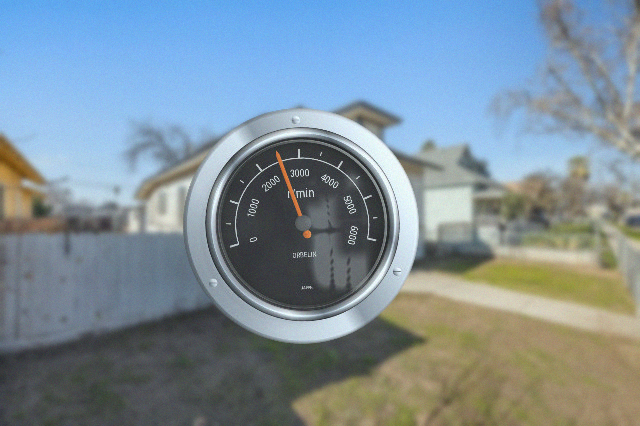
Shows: {"value": 2500, "unit": "rpm"}
